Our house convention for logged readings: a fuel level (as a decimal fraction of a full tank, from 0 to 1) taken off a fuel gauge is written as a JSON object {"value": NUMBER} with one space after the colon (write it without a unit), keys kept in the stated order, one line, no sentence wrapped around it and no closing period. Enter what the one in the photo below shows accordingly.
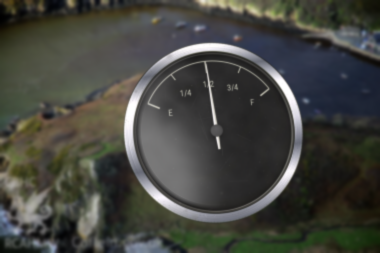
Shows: {"value": 0.5}
